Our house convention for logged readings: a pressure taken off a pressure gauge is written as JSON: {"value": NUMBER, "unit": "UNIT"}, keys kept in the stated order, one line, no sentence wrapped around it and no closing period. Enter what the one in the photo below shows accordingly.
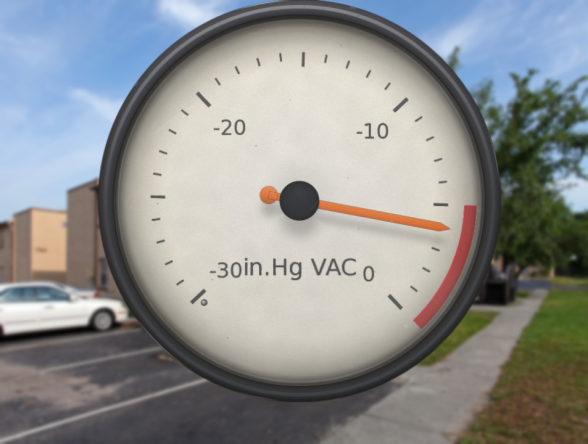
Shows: {"value": -4, "unit": "inHg"}
